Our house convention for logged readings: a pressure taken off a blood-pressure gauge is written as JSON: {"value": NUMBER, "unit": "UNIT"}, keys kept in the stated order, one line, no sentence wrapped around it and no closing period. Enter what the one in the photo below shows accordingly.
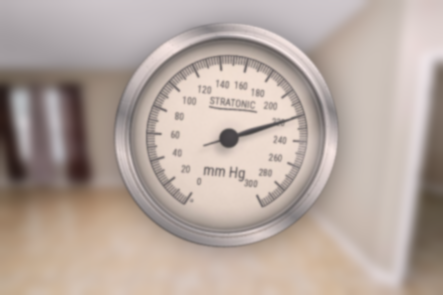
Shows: {"value": 220, "unit": "mmHg"}
